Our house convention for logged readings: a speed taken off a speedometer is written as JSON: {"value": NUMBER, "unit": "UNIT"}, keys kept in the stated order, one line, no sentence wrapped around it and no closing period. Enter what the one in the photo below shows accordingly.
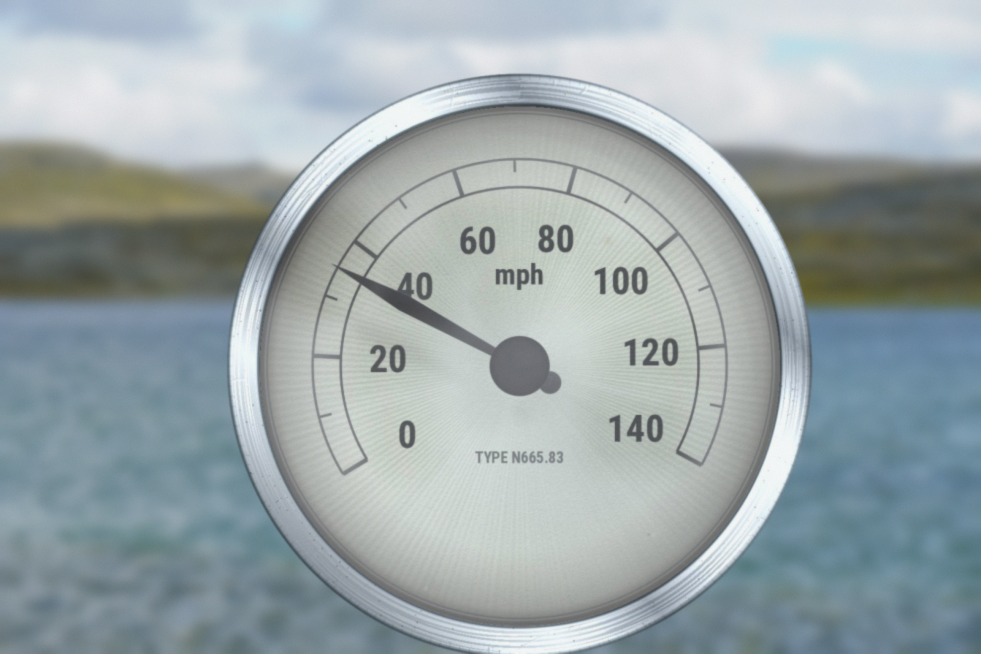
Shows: {"value": 35, "unit": "mph"}
